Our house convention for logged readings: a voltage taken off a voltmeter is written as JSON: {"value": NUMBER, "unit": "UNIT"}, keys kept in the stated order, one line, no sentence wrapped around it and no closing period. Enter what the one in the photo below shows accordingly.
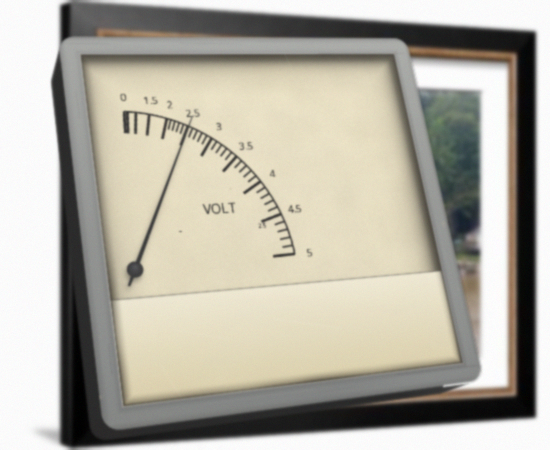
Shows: {"value": 2.5, "unit": "V"}
